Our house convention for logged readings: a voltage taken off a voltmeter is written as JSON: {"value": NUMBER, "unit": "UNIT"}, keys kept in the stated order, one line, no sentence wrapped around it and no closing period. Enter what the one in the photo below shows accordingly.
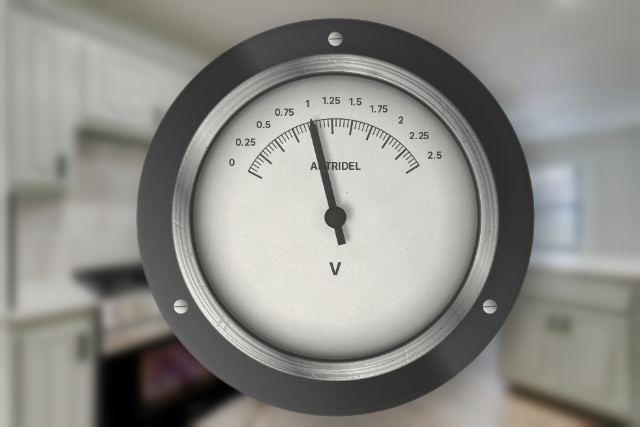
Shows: {"value": 1, "unit": "V"}
